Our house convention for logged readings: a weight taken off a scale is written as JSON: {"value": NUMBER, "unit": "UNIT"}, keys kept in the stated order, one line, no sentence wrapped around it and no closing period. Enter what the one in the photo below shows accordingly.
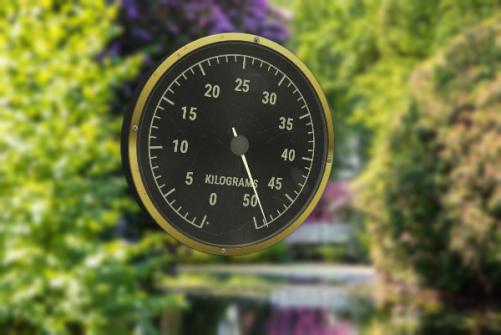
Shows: {"value": 49, "unit": "kg"}
